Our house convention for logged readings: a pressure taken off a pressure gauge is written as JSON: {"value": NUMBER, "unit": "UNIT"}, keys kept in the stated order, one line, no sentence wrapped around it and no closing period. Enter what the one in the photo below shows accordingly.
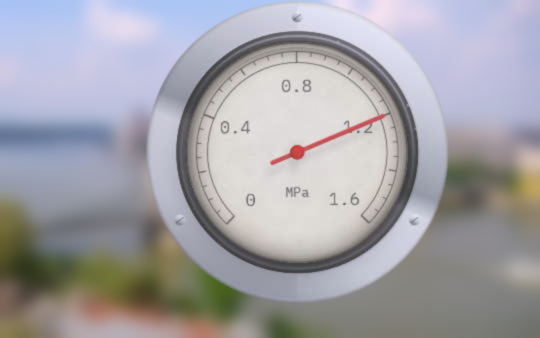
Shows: {"value": 1.2, "unit": "MPa"}
